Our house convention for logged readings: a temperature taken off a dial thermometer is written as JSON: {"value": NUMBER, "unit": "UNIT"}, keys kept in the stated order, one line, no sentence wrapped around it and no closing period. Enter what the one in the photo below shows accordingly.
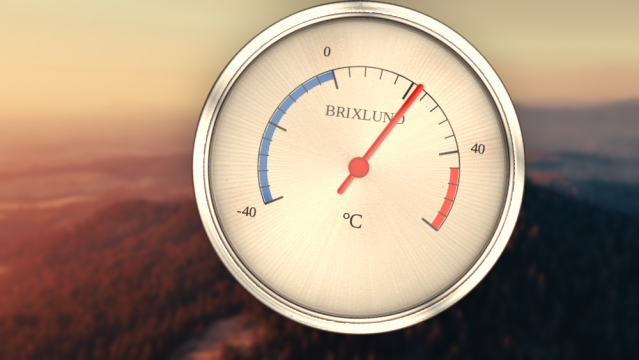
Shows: {"value": 22, "unit": "°C"}
